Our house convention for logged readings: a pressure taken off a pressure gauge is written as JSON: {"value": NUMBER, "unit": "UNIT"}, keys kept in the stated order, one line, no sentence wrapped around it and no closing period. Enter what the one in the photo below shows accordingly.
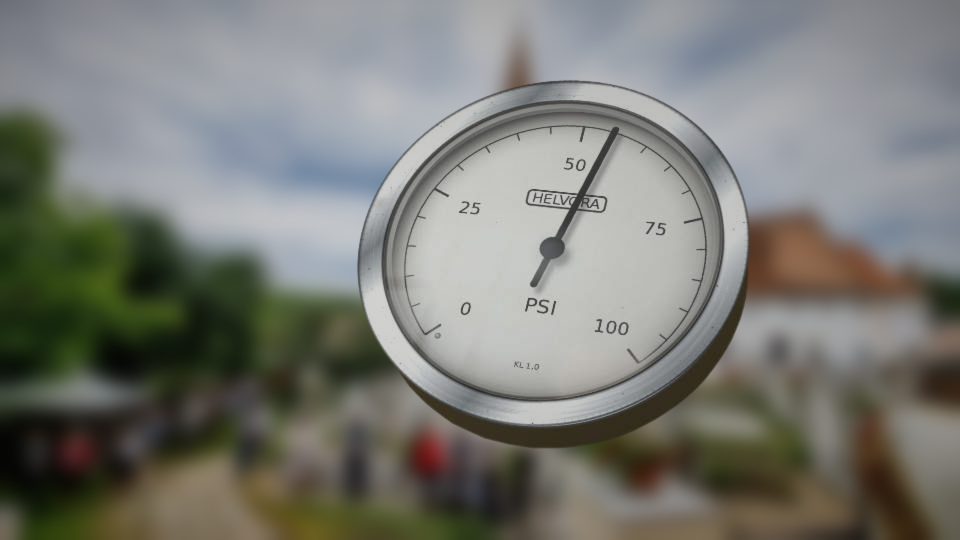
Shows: {"value": 55, "unit": "psi"}
